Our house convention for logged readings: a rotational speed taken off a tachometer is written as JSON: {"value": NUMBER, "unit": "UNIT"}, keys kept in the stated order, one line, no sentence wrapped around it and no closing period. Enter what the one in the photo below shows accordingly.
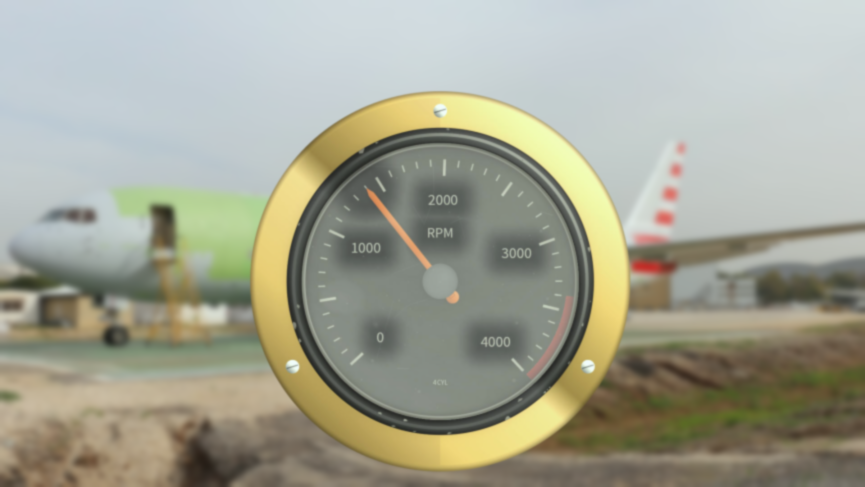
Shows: {"value": 1400, "unit": "rpm"}
